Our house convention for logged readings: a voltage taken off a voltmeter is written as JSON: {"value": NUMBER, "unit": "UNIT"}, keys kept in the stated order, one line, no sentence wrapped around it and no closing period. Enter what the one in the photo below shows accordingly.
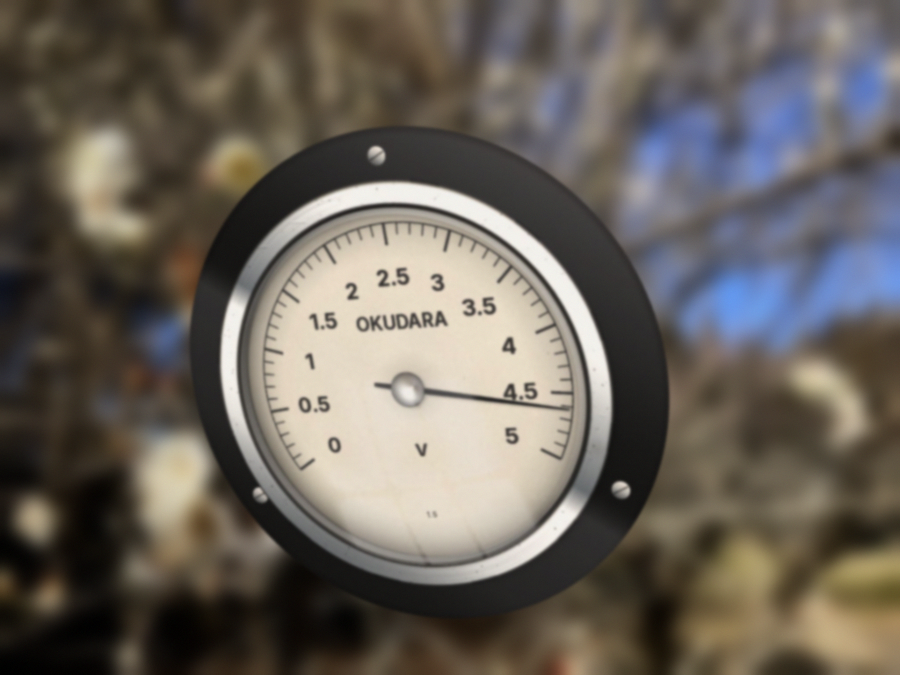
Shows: {"value": 4.6, "unit": "V"}
